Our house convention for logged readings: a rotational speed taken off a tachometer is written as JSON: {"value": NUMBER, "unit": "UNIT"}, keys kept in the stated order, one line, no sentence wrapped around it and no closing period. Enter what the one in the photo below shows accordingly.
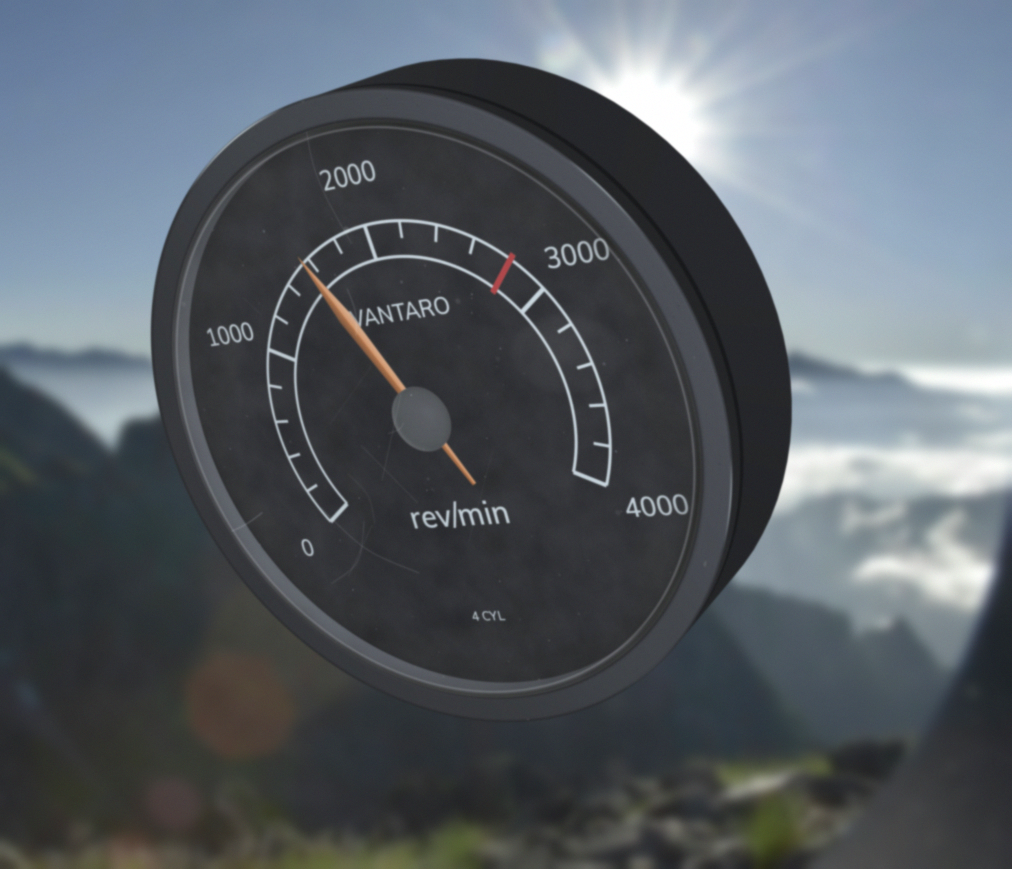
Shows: {"value": 1600, "unit": "rpm"}
